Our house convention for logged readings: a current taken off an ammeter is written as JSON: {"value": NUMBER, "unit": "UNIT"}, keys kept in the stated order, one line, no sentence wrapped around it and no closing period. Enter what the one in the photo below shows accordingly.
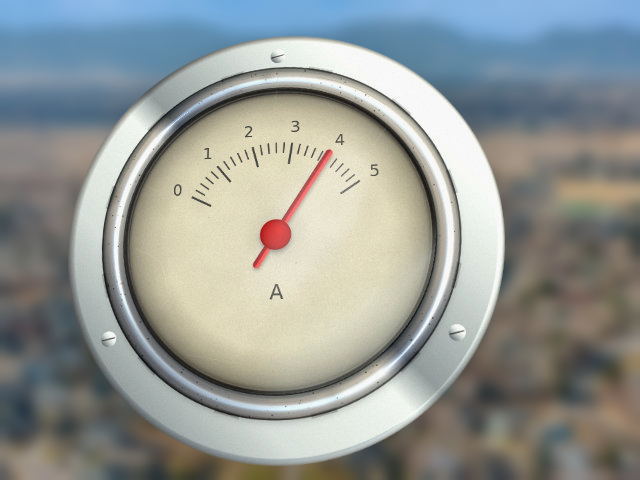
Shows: {"value": 4, "unit": "A"}
